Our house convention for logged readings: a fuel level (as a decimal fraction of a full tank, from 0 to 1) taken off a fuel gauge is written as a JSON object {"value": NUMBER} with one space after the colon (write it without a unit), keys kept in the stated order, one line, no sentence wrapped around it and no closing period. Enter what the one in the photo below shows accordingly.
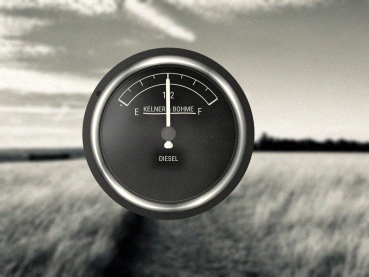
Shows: {"value": 0.5}
